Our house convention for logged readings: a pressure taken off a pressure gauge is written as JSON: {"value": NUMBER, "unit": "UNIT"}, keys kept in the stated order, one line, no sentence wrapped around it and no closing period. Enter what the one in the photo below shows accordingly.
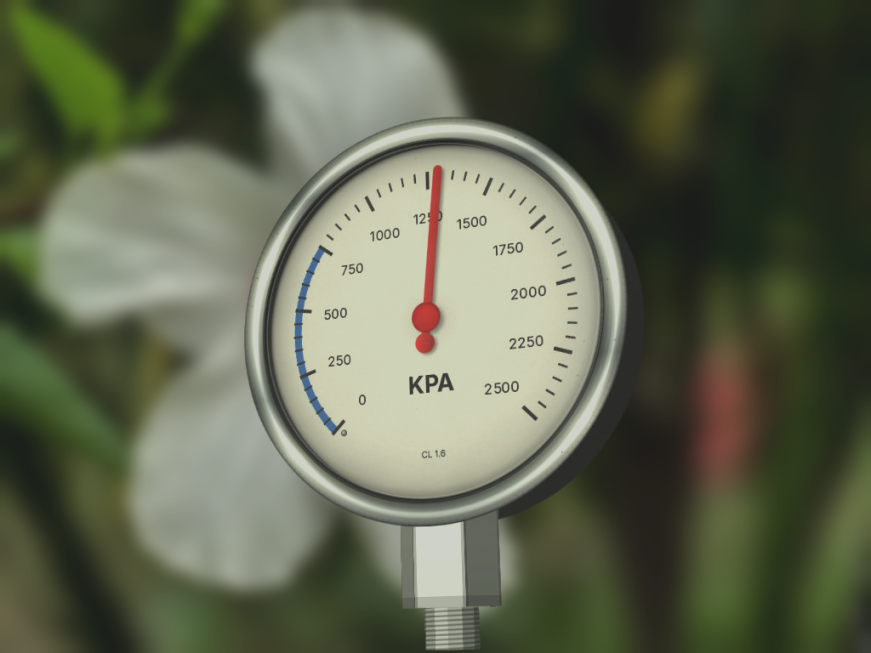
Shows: {"value": 1300, "unit": "kPa"}
